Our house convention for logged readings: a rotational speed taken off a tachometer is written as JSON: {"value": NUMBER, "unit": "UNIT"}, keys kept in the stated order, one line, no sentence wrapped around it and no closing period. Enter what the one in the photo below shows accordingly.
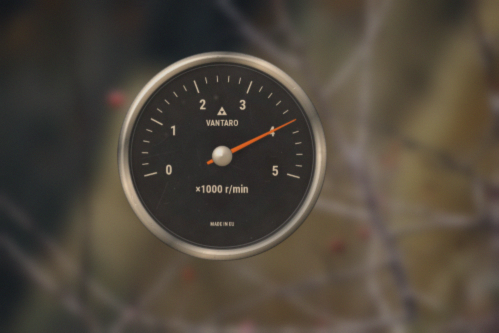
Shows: {"value": 4000, "unit": "rpm"}
